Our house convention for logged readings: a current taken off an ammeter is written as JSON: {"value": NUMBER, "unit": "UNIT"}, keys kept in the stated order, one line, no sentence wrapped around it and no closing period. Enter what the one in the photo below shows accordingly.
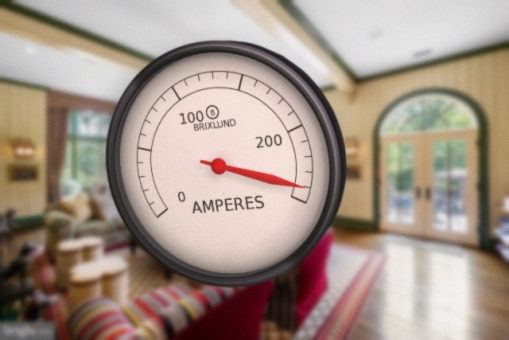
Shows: {"value": 240, "unit": "A"}
